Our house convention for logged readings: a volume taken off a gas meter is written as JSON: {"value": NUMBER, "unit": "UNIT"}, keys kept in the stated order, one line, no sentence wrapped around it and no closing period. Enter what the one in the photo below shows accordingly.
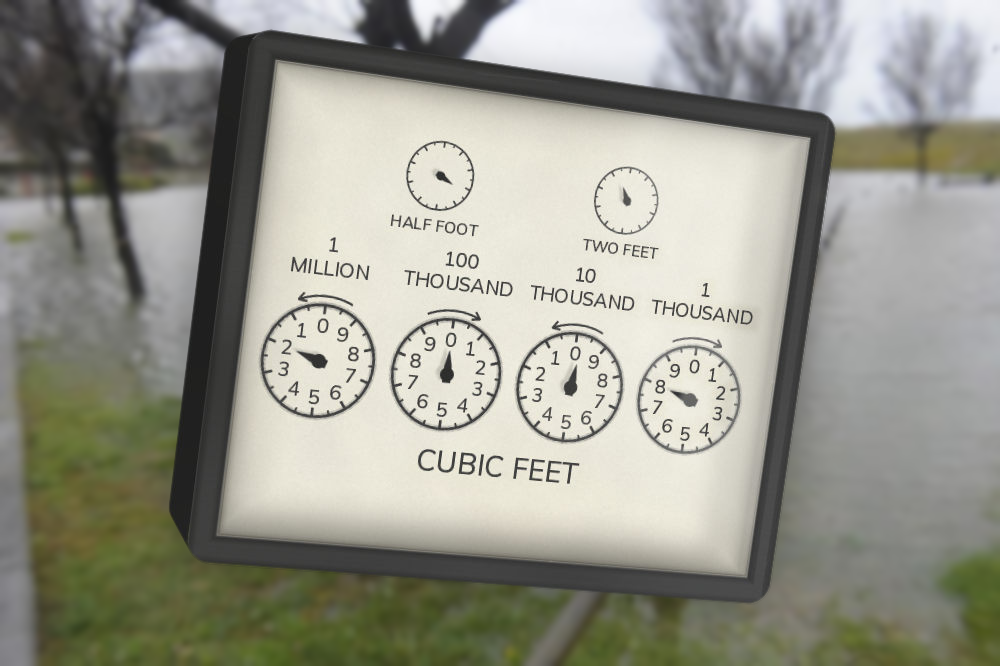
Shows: {"value": 199800, "unit": "ft³"}
